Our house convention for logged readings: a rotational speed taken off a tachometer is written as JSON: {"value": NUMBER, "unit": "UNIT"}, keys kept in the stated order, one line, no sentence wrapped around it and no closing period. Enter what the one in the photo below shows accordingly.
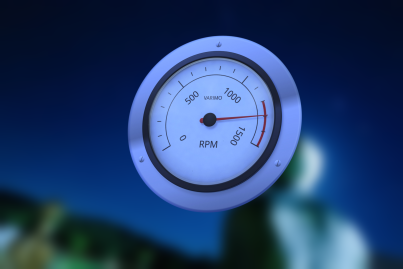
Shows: {"value": 1300, "unit": "rpm"}
